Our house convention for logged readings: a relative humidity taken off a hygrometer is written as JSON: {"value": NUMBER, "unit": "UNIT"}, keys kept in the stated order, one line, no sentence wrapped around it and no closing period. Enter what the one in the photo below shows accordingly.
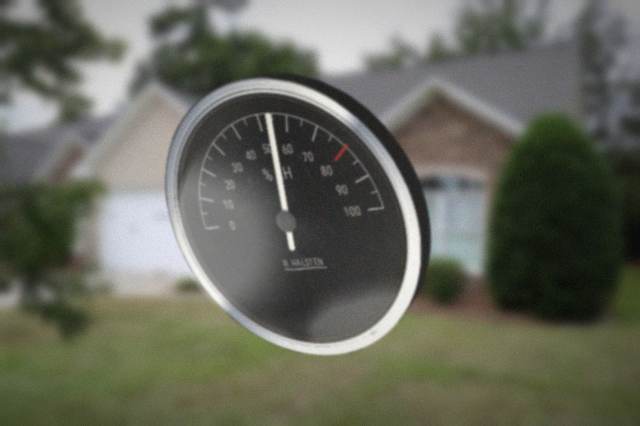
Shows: {"value": 55, "unit": "%"}
